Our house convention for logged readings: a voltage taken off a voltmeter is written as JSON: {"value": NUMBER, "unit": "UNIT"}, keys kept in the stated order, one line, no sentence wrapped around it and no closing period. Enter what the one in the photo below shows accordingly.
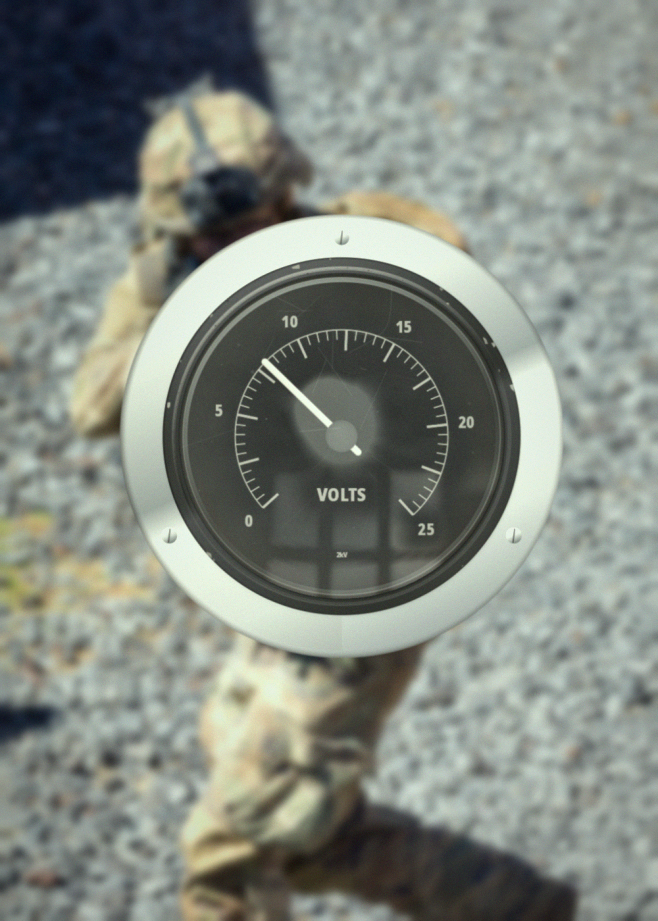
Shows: {"value": 8, "unit": "V"}
